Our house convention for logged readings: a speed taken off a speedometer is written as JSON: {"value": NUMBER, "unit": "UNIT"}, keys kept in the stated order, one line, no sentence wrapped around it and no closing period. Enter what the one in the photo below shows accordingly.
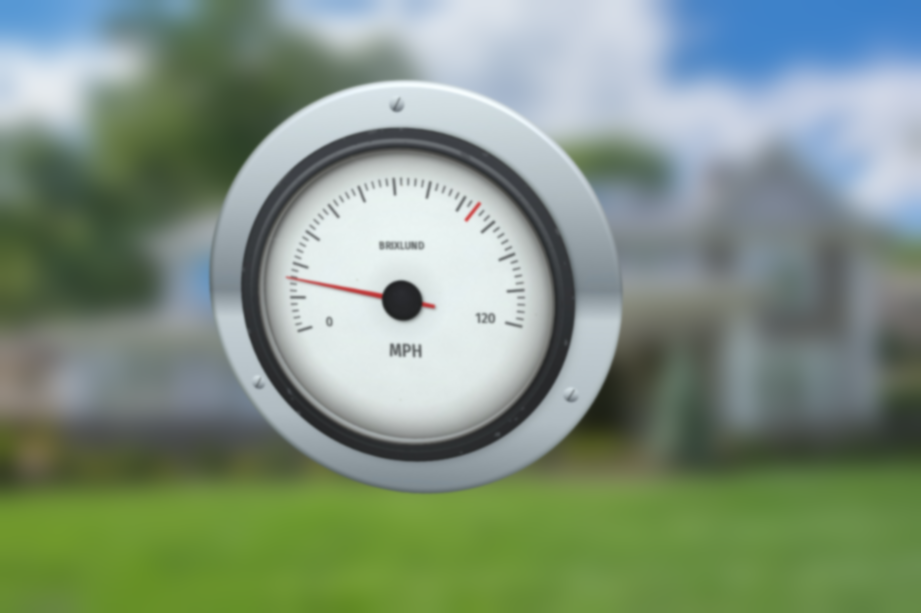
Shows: {"value": 16, "unit": "mph"}
